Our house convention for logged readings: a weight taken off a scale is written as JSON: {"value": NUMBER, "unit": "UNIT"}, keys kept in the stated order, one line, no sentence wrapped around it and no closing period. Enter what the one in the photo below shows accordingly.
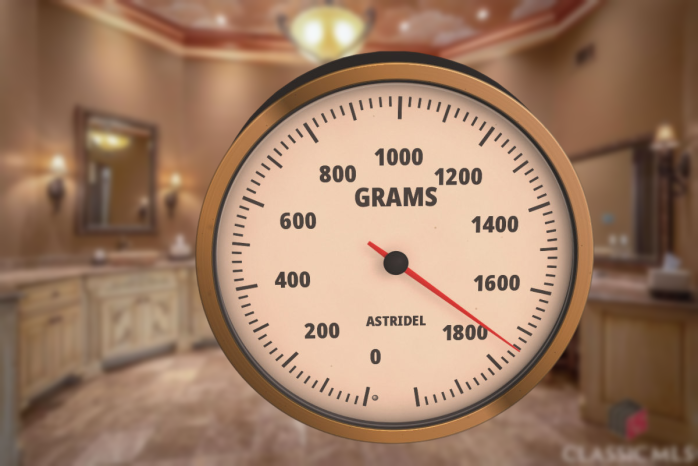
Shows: {"value": 1740, "unit": "g"}
